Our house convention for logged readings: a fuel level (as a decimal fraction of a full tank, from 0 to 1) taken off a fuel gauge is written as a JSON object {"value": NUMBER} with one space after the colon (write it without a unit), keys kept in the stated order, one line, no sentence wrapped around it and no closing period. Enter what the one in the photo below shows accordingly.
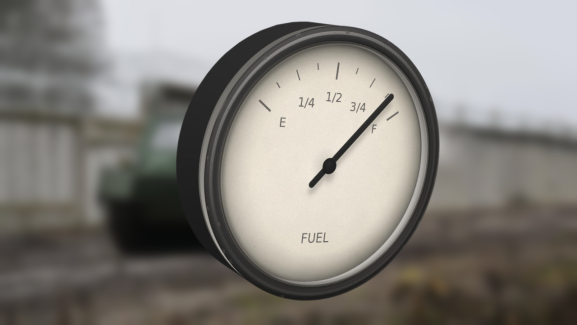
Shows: {"value": 0.875}
